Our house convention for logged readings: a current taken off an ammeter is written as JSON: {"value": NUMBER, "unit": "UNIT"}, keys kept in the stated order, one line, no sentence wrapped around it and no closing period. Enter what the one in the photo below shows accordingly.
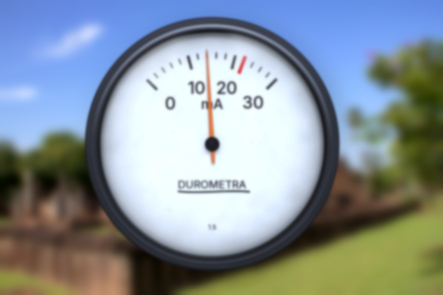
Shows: {"value": 14, "unit": "mA"}
